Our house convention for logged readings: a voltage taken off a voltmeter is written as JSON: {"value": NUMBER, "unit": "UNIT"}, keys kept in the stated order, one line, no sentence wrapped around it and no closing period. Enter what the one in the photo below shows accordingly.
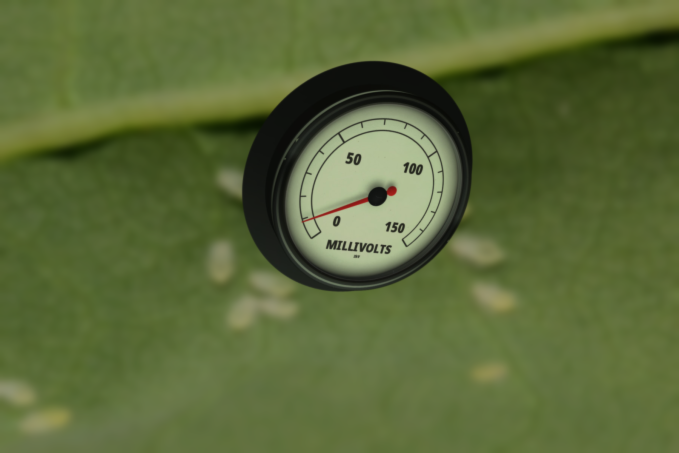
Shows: {"value": 10, "unit": "mV"}
